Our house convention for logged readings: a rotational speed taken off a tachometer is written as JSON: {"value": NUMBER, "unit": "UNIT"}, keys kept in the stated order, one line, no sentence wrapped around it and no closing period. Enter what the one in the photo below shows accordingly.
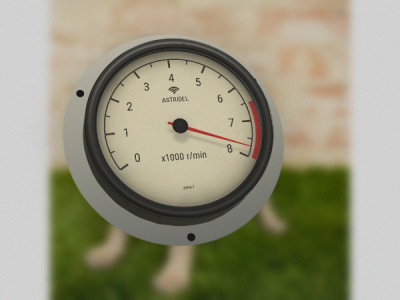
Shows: {"value": 7750, "unit": "rpm"}
